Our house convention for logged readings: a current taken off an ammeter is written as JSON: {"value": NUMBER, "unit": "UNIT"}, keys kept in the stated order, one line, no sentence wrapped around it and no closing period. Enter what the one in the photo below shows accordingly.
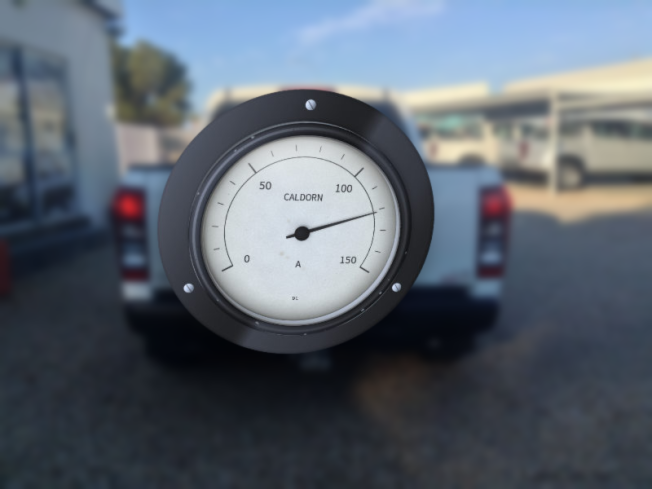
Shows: {"value": 120, "unit": "A"}
